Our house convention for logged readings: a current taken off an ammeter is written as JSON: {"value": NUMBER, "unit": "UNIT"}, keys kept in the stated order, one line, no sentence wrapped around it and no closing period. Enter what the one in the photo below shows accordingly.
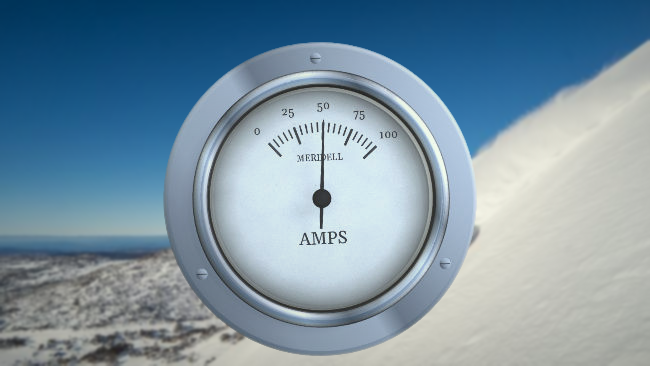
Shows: {"value": 50, "unit": "A"}
